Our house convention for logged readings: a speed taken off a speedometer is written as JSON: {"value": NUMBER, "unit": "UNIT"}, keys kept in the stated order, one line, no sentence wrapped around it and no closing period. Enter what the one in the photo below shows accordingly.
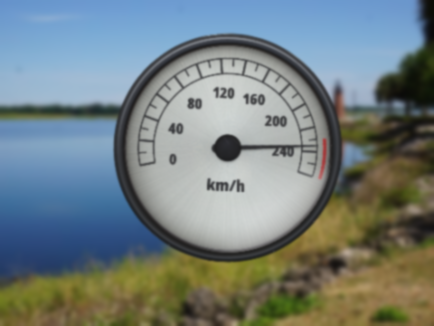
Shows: {"value": 235, "unit": "km/h"}
